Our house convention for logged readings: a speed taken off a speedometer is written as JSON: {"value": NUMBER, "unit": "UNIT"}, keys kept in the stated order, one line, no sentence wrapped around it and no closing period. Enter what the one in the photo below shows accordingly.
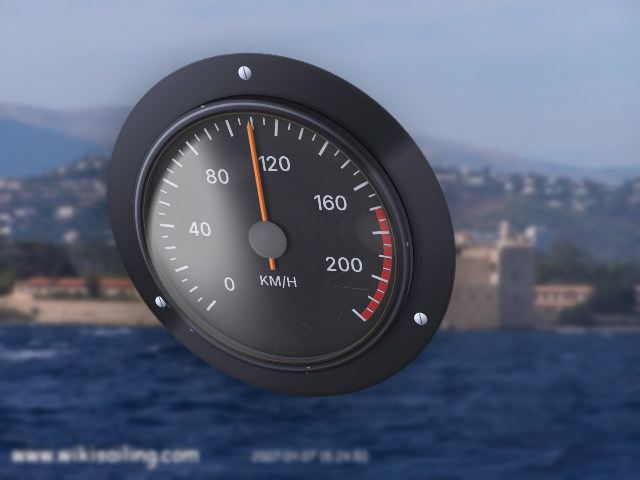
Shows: {"value": 110, "unit": "km/h"}
